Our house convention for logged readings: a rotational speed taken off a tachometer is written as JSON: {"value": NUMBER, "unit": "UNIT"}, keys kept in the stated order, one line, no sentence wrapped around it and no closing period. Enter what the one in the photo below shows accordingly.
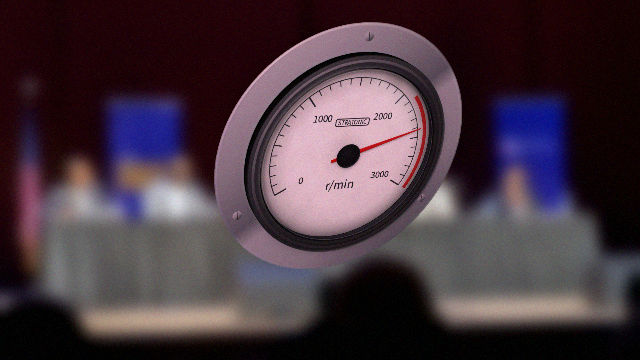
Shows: {"value": 2400, "unit": "rpm"}
